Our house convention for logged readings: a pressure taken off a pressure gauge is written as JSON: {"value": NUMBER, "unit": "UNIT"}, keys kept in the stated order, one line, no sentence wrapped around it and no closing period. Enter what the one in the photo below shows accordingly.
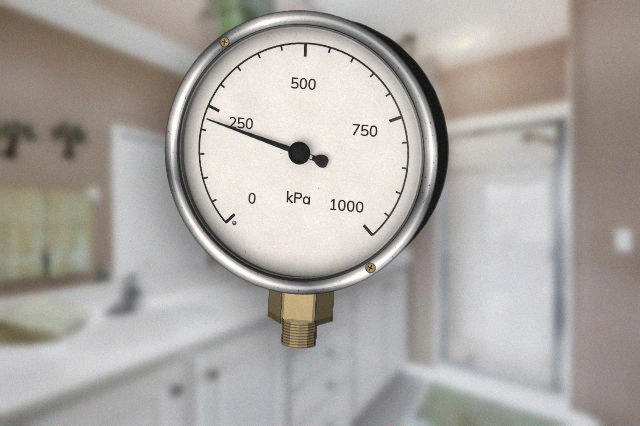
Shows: {"value": 225, "unit": "kPa"}
